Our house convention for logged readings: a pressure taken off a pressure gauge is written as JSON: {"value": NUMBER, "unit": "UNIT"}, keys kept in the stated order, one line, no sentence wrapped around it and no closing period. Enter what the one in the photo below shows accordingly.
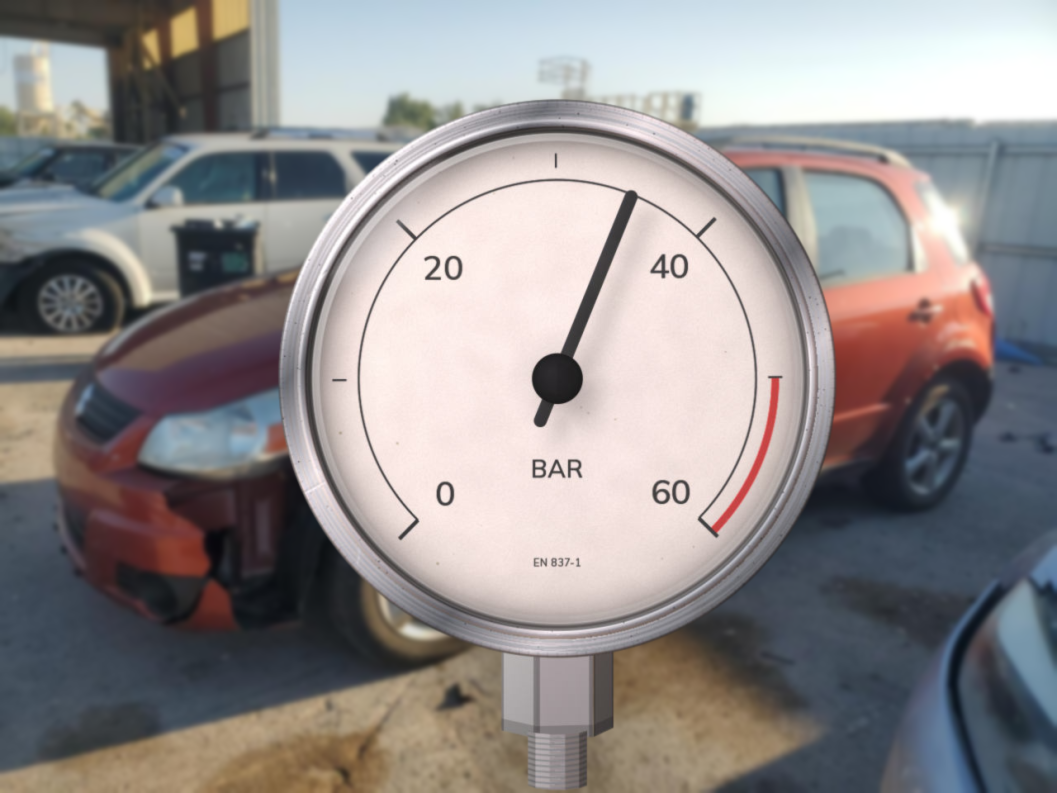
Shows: {"value": 35, "unit": "bar"}
